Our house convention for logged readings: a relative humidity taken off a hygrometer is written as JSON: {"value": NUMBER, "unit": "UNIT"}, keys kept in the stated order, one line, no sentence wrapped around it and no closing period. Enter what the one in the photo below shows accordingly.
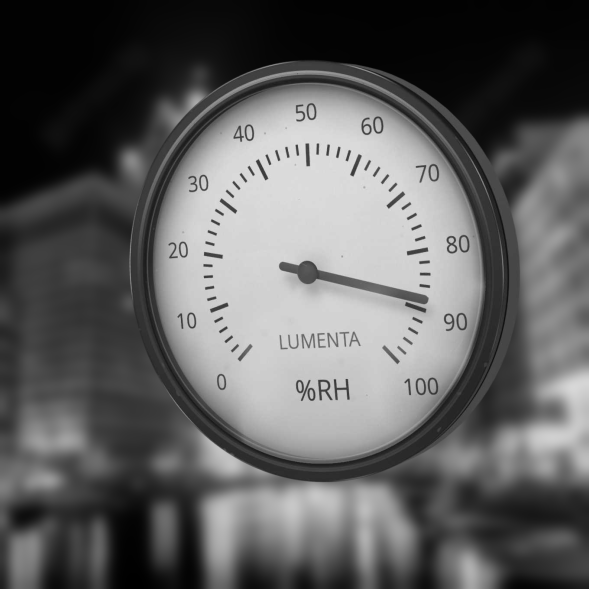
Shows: {"value": 88, "unit": "%"}
